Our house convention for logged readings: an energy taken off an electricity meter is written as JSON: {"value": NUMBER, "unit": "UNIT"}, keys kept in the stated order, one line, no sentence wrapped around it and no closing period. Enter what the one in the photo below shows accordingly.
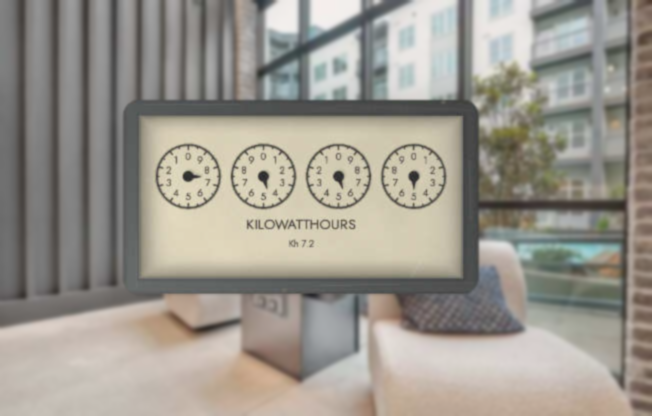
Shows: {"value": 7455, "unit": "kWh"}
